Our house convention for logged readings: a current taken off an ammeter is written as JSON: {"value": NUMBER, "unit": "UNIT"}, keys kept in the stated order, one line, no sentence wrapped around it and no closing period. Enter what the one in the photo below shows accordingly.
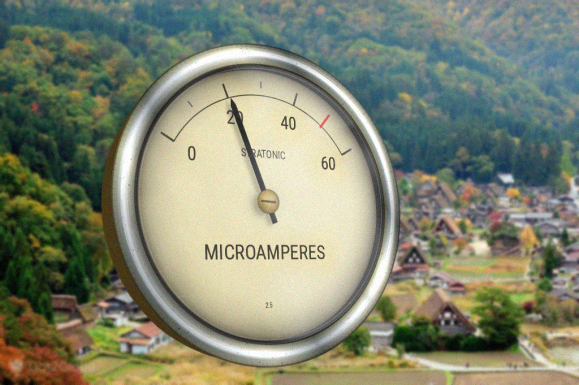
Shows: {"value": 20, "unit": "µA"}
